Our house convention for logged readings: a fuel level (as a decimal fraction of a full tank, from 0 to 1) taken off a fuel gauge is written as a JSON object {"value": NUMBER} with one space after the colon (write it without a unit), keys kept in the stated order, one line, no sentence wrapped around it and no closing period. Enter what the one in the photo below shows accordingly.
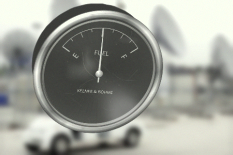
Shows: {"value": 0.5}
